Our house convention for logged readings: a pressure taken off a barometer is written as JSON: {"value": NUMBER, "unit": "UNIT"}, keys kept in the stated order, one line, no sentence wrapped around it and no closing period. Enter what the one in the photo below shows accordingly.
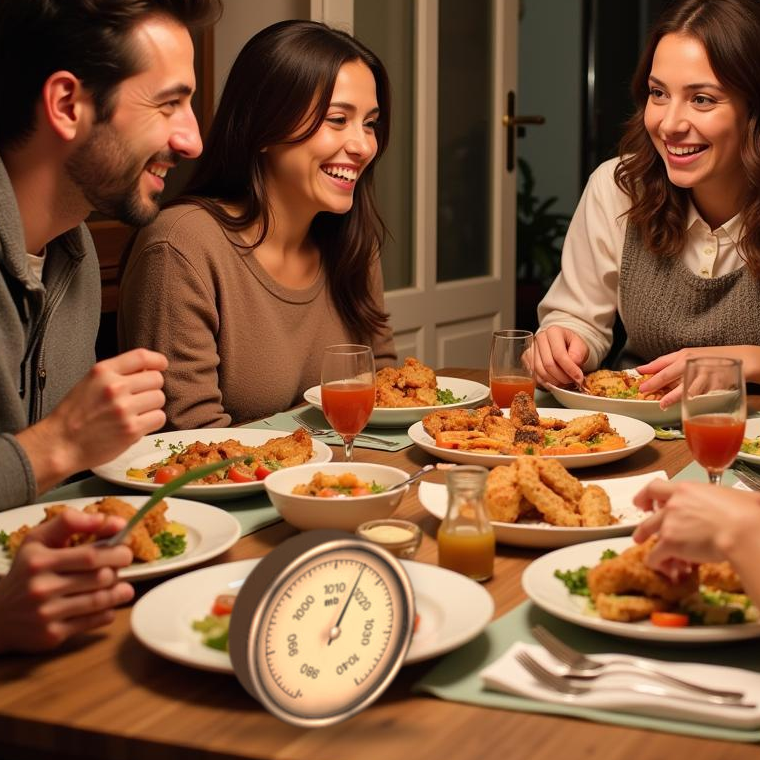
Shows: {"value": 1015, "unit": "mbar"}
